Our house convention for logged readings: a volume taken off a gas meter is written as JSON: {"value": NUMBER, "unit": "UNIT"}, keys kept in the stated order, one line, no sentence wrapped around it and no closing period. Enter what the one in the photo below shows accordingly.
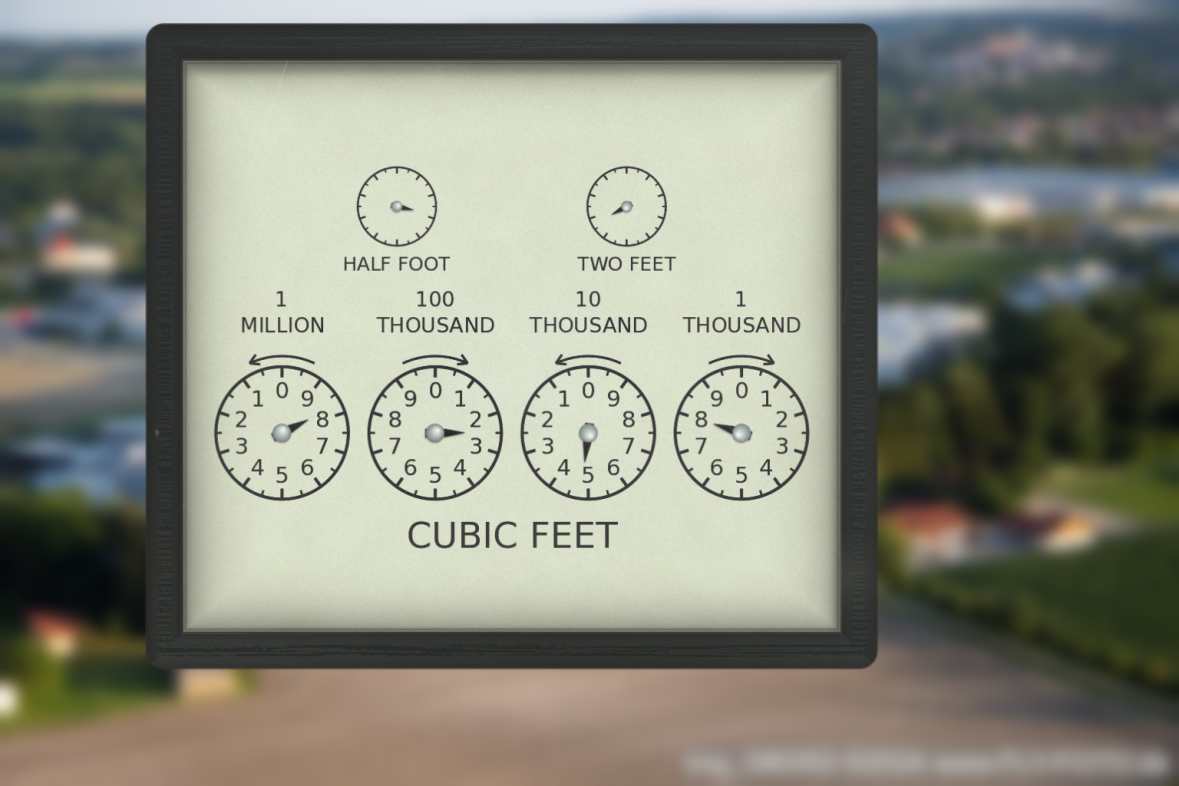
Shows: {"value": 824800, "unit": "ft³"}
